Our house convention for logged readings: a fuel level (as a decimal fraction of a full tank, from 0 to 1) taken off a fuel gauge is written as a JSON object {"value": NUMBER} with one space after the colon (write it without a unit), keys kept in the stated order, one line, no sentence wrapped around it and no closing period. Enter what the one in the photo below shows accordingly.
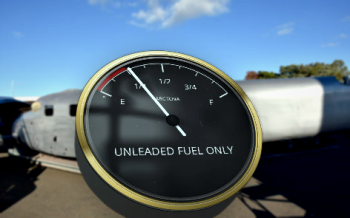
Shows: {"value": 0.25}
